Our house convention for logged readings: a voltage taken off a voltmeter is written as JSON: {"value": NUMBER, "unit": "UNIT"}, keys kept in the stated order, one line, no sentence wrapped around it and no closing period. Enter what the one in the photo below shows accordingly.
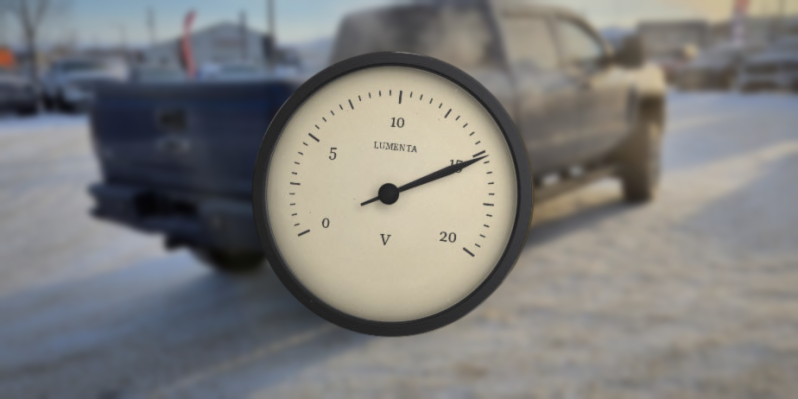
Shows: {"value": 15.25, "unit": "V"}
